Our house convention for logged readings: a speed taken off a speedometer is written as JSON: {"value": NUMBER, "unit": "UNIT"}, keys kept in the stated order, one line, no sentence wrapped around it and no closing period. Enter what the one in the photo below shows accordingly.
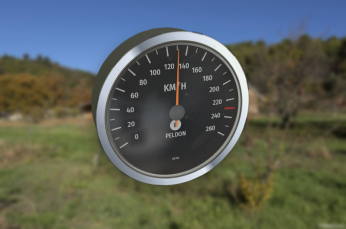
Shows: {"value": 130, "unit": "km/h"}
